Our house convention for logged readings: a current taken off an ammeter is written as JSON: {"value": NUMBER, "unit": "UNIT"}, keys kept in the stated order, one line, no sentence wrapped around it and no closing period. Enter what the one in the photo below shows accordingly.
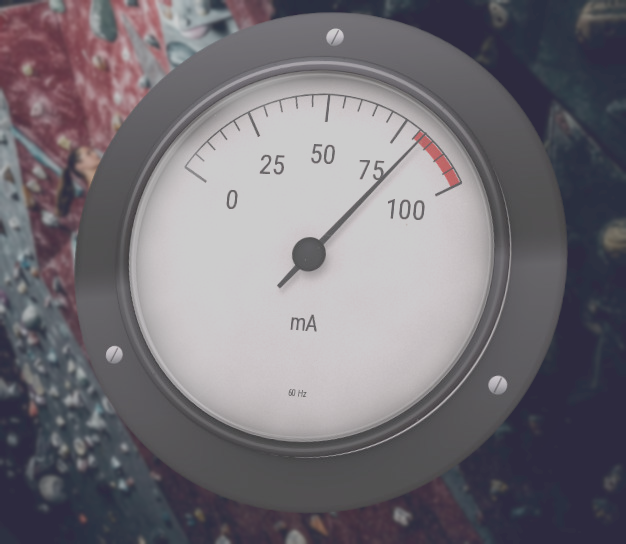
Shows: {"value": 82.5, "unit": "mA"}
